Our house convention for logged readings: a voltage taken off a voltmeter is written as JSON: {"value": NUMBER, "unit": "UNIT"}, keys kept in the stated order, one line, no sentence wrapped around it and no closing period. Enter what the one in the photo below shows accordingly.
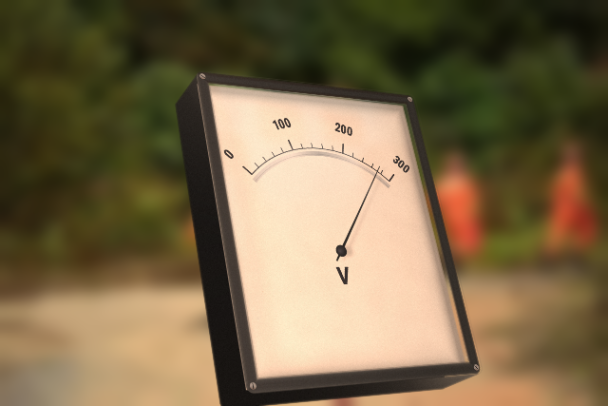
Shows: {"value": 270, "unit": "V"}
